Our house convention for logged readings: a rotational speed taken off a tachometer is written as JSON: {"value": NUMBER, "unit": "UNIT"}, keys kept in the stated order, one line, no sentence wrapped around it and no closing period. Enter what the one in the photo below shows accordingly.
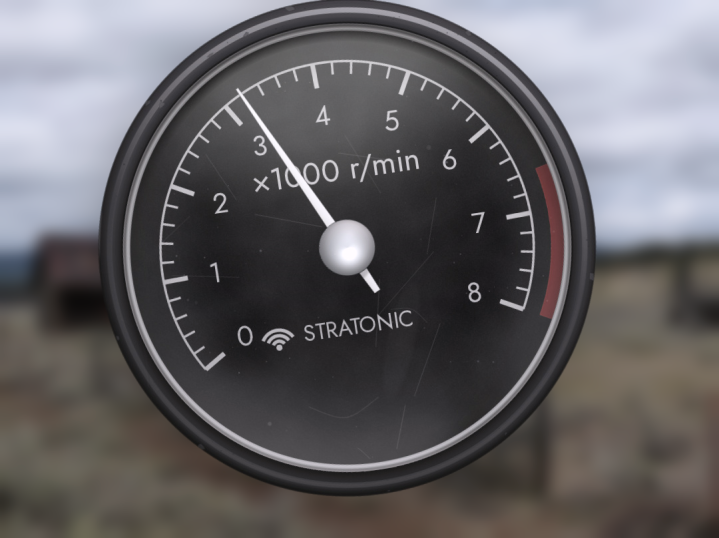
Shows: {"value": 3200, "unit": "rpm"}
